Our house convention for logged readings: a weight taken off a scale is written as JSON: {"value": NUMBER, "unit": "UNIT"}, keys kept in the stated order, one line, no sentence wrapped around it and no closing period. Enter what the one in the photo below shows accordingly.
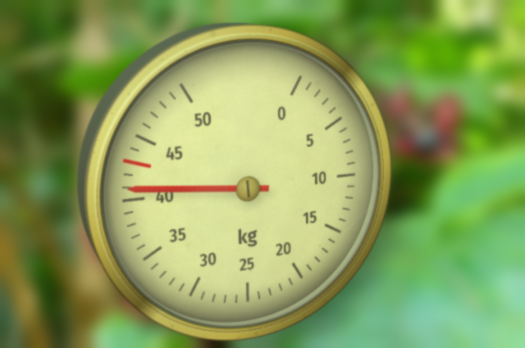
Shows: {"value": 41, "unit": "kg"}
